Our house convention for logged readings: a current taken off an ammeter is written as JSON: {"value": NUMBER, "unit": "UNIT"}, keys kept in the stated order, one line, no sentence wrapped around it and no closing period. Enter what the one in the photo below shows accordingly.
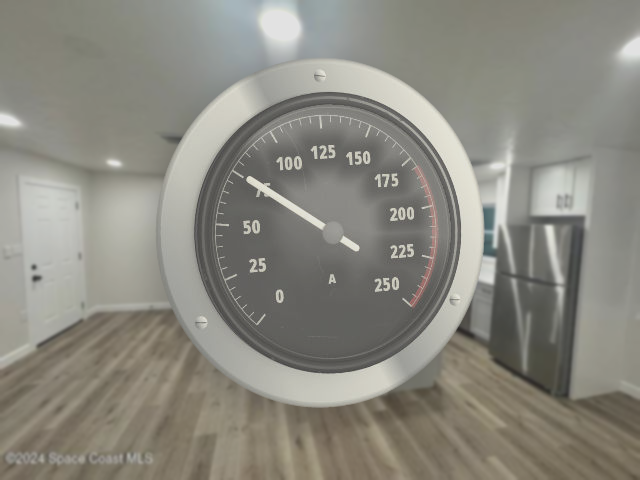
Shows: {"value": 75, "unit": "A"}
